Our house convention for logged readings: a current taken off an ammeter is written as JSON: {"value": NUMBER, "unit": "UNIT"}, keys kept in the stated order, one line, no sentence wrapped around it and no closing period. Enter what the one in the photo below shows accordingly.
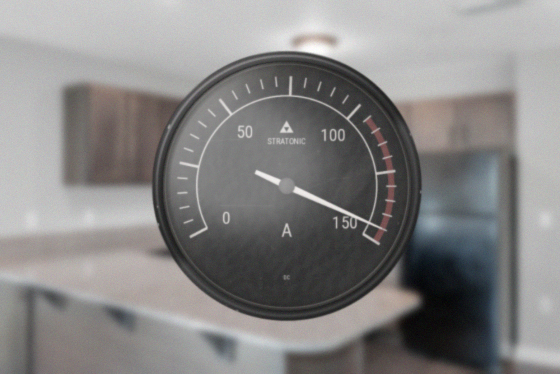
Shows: {"value": 145, "unit": "A"}
